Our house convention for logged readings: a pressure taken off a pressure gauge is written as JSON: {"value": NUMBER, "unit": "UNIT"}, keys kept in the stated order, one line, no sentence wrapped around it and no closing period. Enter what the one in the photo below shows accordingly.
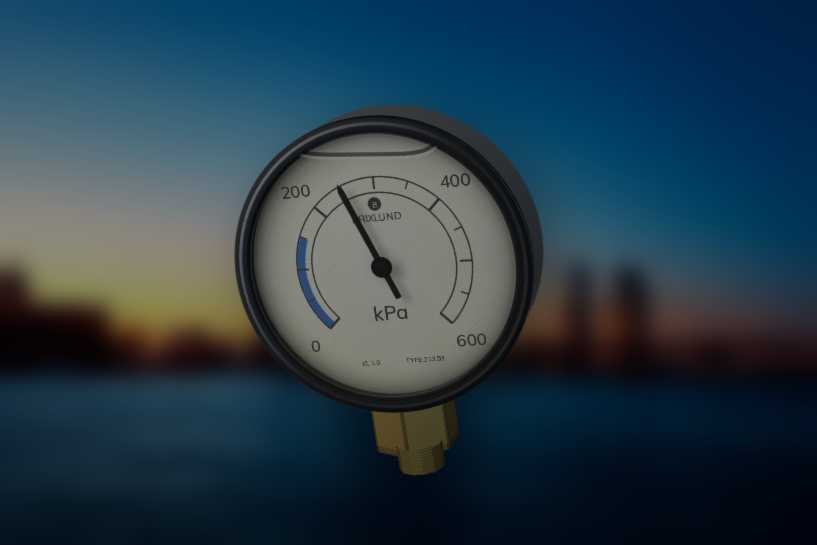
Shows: {"value": 250, "unit": "kPa"}
